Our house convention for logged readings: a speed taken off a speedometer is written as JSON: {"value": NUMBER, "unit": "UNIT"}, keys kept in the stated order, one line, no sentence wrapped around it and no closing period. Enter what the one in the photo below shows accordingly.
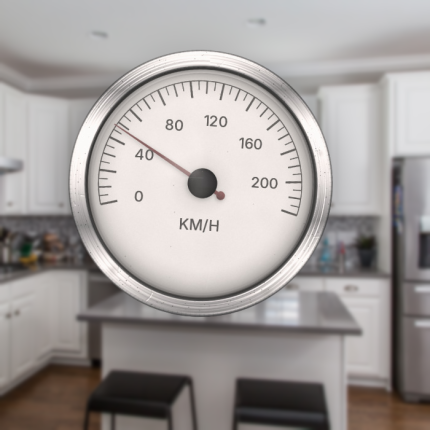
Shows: {"value": 47.5, "unit": "km/h"}
